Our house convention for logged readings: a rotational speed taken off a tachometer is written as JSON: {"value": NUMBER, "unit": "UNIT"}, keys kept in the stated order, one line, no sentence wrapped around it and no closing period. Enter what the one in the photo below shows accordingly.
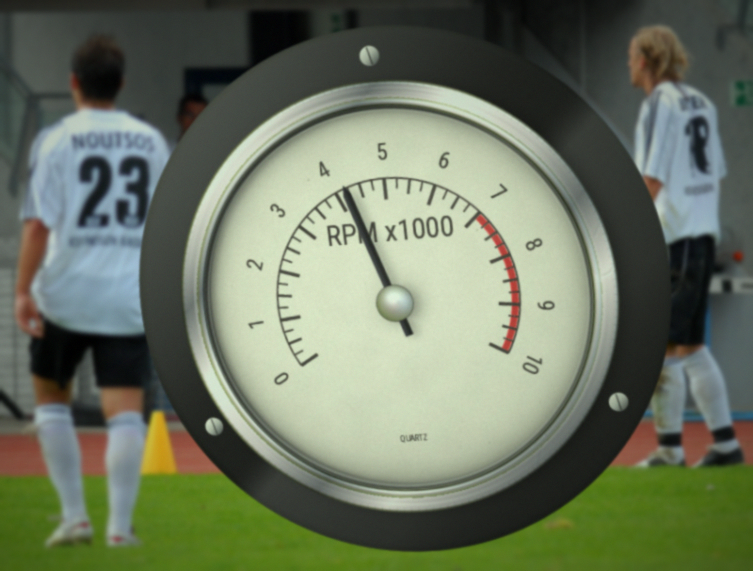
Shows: {"value": 4250, "unit": "rpm"}
